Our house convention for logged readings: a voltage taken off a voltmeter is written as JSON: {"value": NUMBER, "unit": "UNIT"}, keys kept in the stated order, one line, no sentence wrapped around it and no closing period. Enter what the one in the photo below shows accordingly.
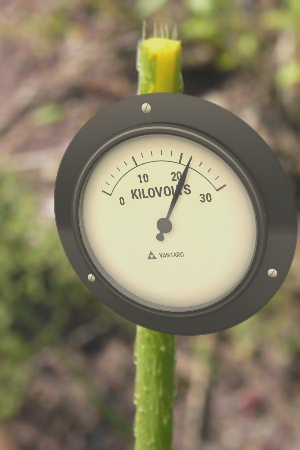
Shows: {"value": 22, "unit": "kV"}
